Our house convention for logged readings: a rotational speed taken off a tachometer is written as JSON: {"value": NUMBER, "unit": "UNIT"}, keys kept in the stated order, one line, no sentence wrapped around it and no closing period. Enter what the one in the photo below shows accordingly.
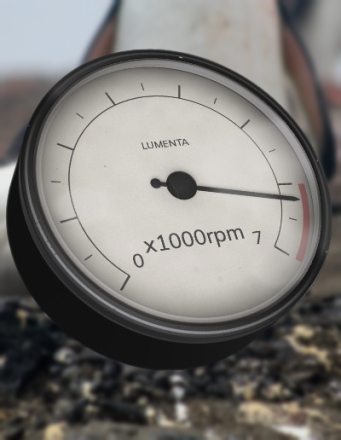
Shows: {"value": 6250, "unit": "rpm"}
